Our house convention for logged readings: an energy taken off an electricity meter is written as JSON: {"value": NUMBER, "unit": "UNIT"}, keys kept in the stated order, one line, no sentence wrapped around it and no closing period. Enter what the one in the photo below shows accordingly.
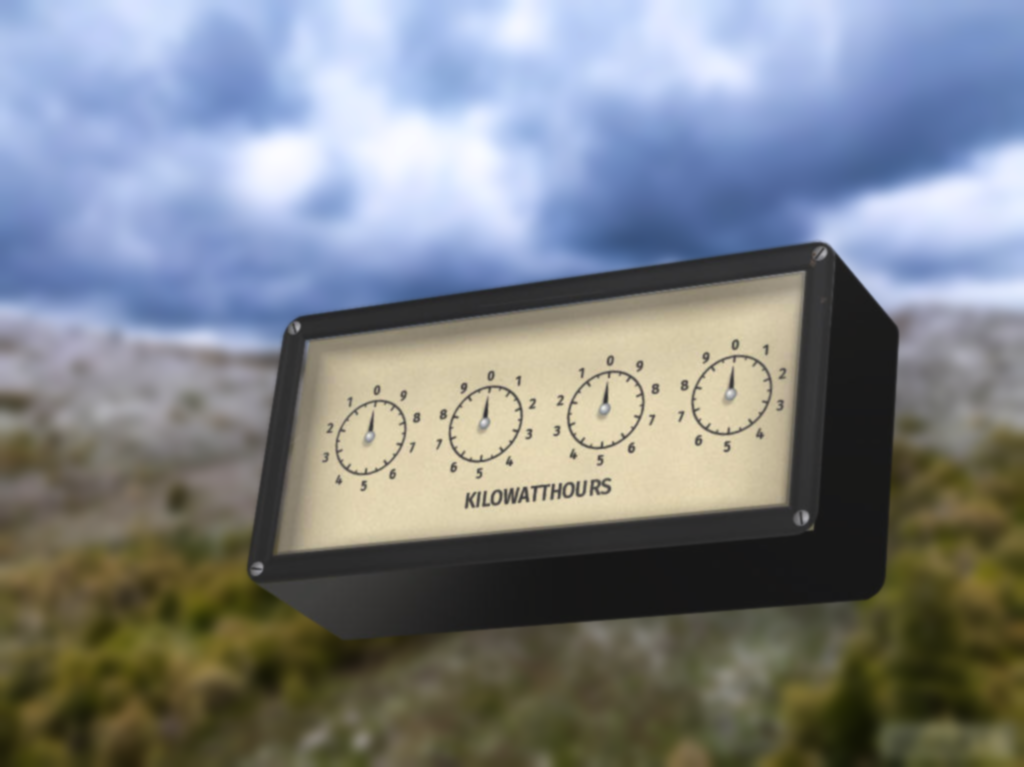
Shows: {"value": 0, "unit": "kWh"}
